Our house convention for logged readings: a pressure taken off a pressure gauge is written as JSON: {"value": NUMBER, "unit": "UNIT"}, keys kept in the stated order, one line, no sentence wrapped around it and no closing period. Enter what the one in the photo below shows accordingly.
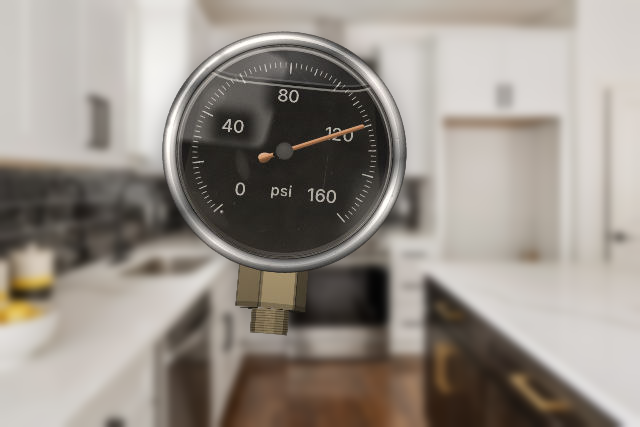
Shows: {"value": 120, "unit": "psi"}
